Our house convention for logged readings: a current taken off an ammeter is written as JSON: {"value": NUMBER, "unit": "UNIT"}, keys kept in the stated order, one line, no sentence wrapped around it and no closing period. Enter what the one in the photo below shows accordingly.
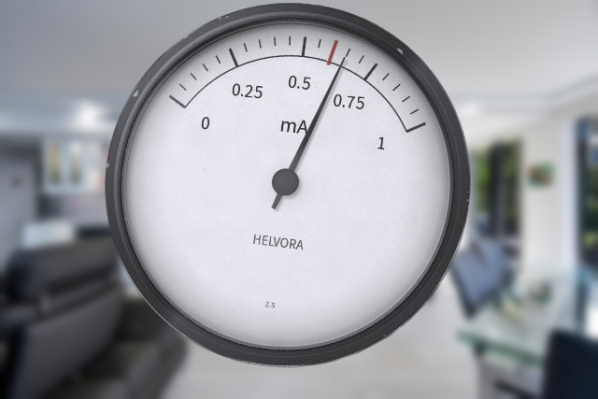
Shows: {"value": 0.65, "unit": "mA"}
